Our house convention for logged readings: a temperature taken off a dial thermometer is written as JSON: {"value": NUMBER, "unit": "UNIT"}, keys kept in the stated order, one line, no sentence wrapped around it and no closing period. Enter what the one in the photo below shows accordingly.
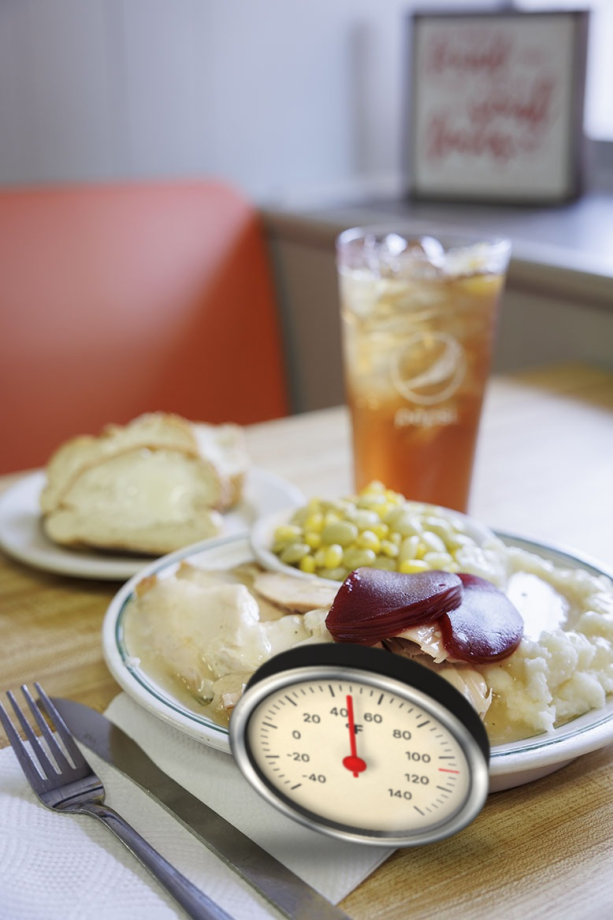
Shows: {"value": 48, "unit": "°F"}
